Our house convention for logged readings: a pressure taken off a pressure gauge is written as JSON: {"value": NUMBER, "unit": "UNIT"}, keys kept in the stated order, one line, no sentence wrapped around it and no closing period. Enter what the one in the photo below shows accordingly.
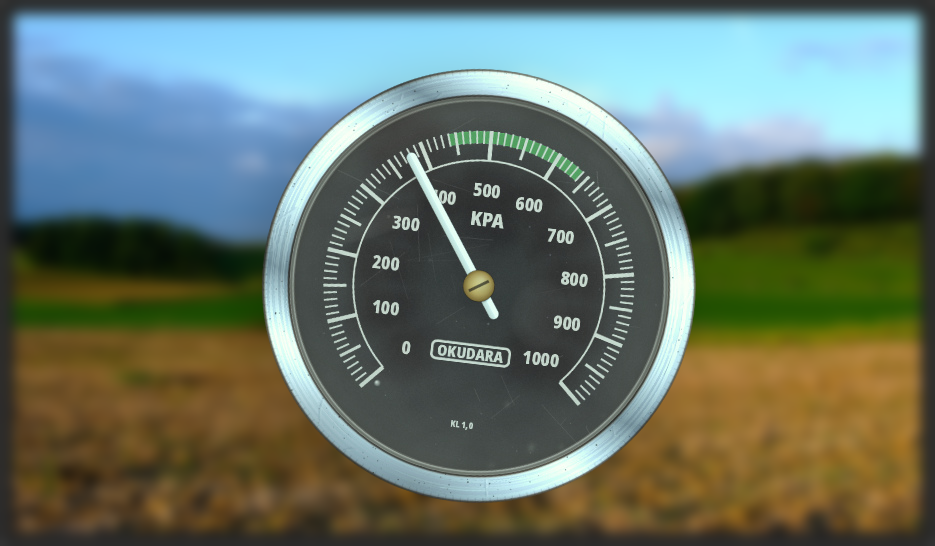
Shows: {"value": 380, "unit": "kPa"}
